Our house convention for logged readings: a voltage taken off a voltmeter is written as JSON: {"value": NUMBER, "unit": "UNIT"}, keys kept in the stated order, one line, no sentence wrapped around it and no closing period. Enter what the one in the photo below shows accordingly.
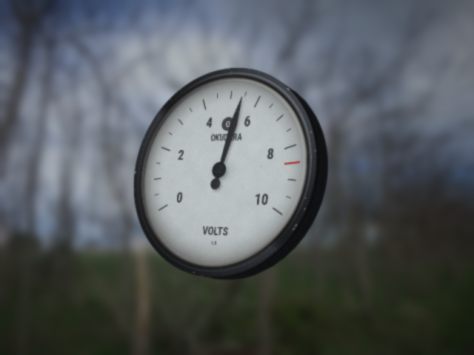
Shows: {"value": 5.5, "unit": "V"}
